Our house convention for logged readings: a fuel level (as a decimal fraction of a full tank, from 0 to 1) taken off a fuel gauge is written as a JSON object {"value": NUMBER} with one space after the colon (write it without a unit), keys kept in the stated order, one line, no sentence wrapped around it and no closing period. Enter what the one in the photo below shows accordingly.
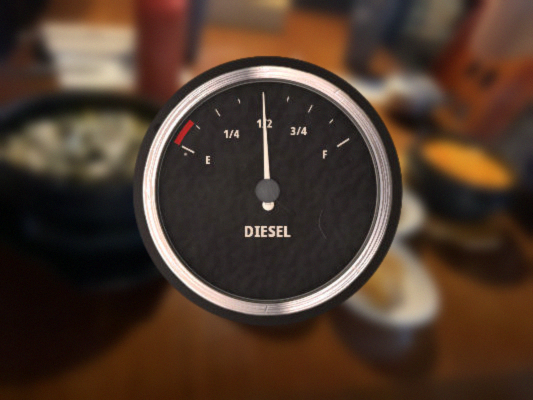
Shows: {"value": 0.5}
